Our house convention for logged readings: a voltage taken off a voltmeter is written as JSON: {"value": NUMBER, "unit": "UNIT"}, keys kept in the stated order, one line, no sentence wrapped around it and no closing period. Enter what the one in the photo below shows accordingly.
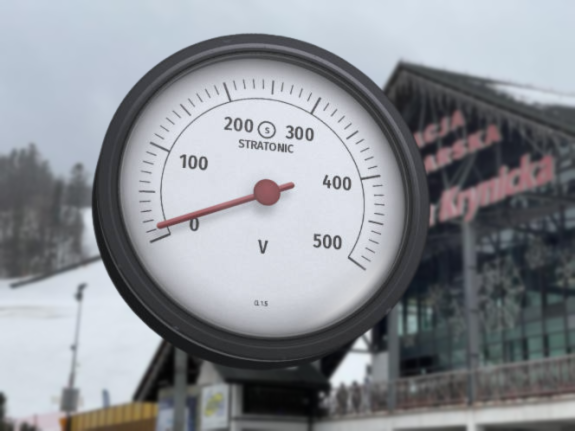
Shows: {"value": 10, "unit": "V"}
